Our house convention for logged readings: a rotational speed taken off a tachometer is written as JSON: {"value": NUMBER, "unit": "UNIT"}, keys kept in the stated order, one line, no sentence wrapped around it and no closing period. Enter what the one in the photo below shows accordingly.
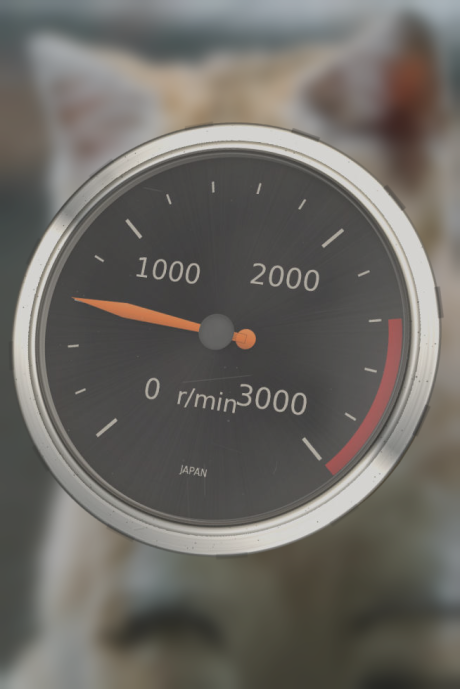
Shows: {"value": 600, "unit": "rpm"}
